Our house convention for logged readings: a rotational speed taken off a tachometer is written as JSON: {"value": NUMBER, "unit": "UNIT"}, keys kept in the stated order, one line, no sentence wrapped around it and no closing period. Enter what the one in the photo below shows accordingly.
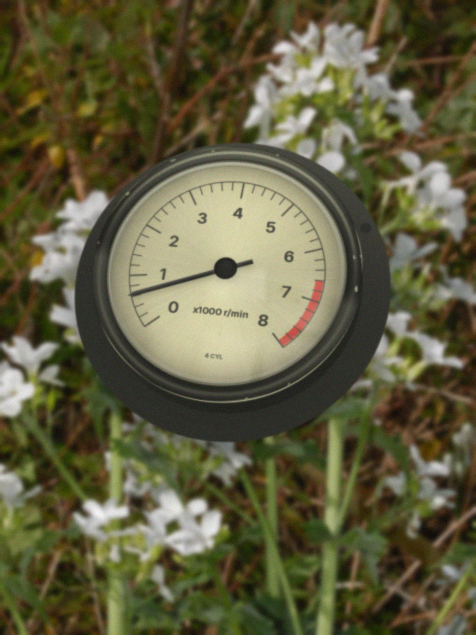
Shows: {"value": 600, "unit": "rpm"}
